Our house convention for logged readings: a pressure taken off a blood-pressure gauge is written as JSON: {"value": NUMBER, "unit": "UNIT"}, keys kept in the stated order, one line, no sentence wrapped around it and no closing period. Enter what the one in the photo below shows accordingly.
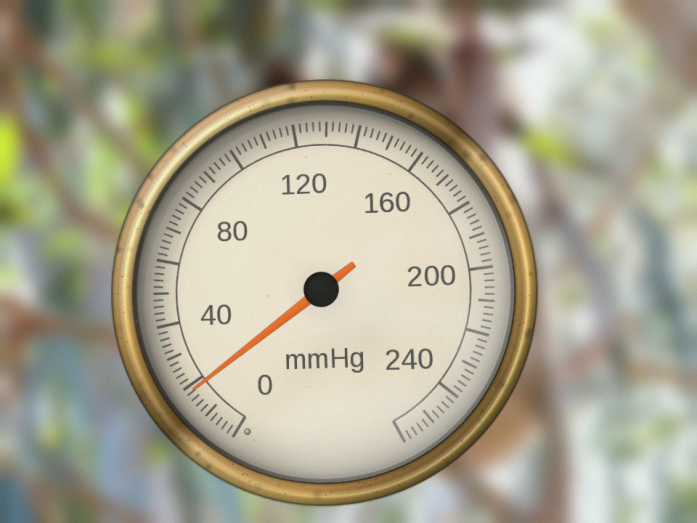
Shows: {"value": 18, "unit": "mmHg"}
